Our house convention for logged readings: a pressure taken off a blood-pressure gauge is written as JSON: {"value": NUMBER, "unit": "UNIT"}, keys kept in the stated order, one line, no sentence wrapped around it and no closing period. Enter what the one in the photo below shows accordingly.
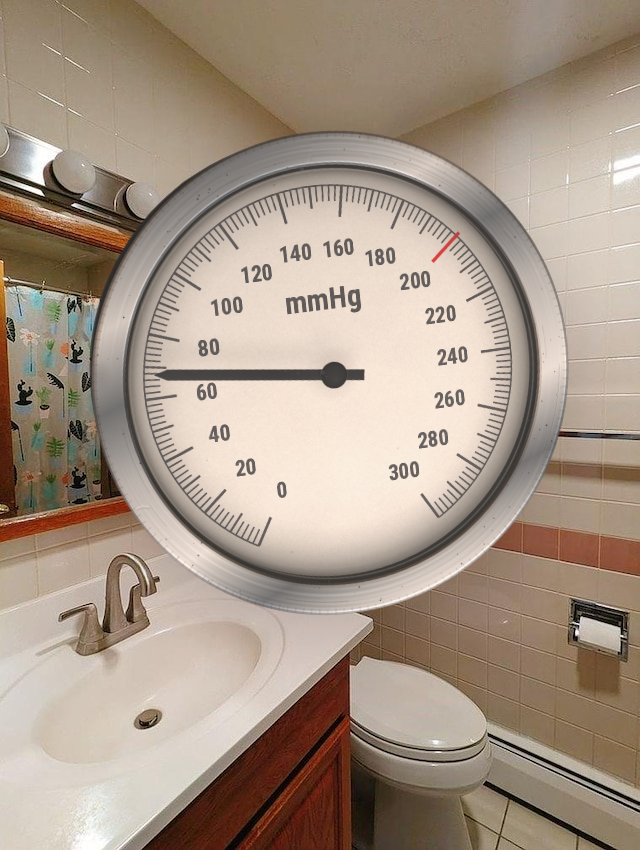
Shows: {"value": 68, "unit": "mmHg"}
